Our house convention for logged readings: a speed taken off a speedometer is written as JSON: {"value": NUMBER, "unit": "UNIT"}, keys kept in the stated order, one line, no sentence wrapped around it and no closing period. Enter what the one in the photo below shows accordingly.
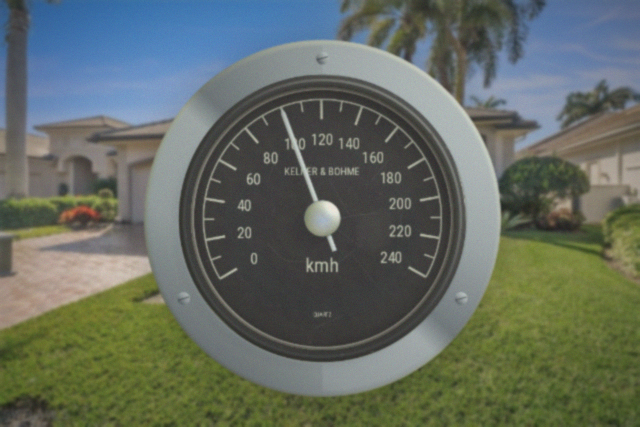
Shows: {"value": 100, "unit": "km/h"}
